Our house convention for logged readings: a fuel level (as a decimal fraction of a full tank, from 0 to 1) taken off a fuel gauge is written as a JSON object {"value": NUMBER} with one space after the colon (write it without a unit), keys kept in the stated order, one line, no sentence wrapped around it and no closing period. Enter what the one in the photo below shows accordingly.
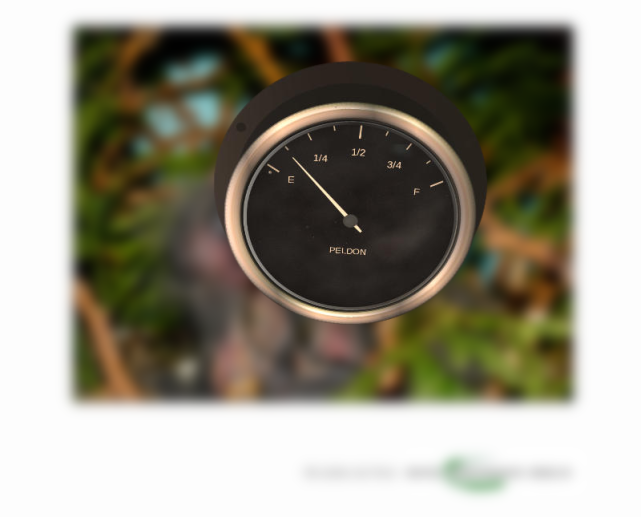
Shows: {"value": 0.125}
